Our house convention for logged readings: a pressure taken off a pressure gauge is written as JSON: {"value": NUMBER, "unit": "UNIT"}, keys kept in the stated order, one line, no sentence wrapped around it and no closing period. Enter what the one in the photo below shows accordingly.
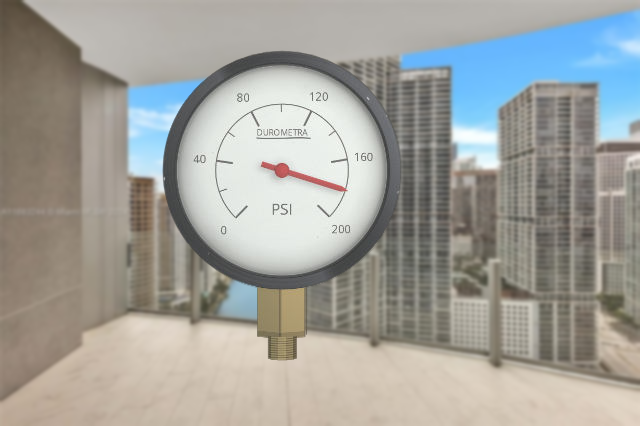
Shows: {"value": 180, "unit": "psi"}
